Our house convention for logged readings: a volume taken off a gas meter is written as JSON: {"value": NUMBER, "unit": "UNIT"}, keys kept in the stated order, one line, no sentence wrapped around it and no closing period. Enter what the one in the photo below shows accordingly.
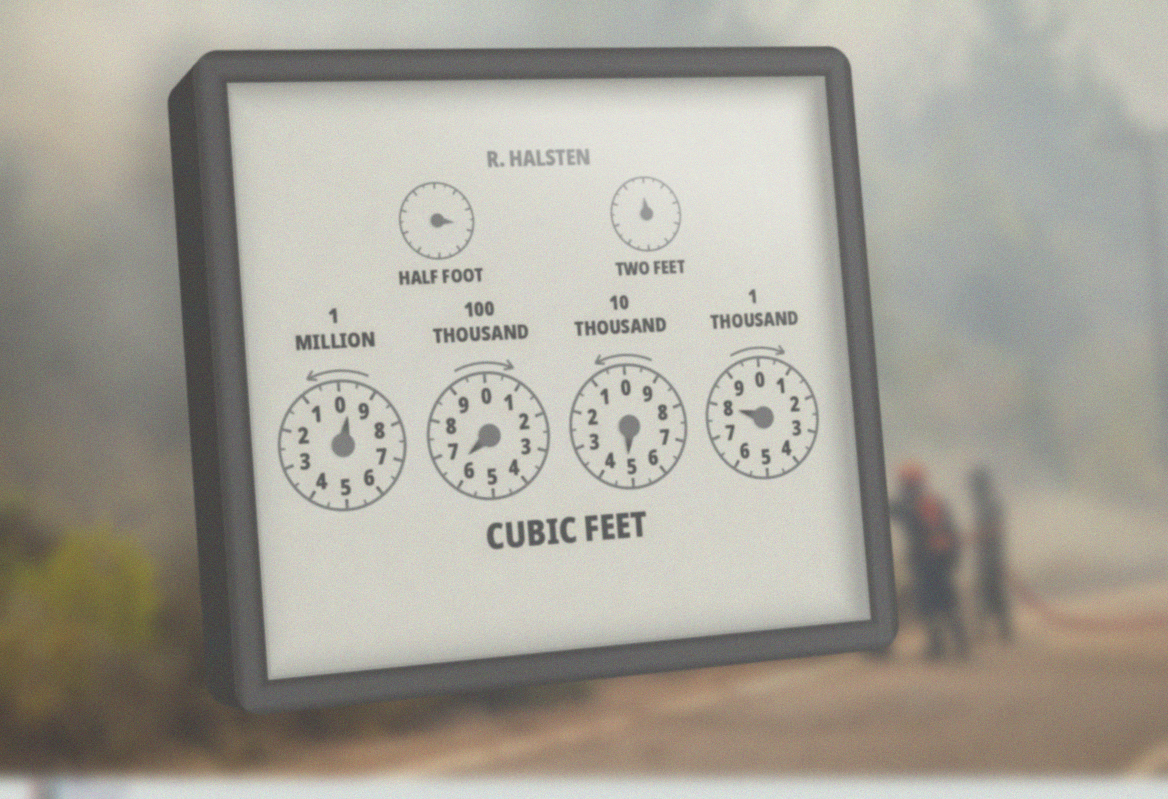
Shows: {"value": 964800, "unit": "ft³"}
